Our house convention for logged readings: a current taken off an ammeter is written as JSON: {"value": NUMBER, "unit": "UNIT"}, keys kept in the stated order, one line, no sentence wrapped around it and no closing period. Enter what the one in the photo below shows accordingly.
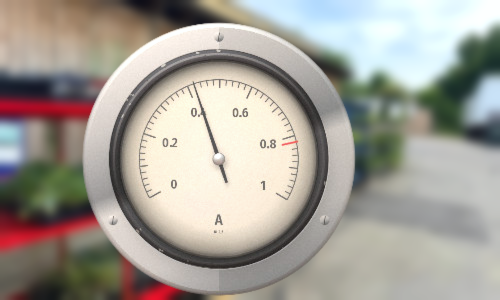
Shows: {"value": 0.42, "unit": "A"}
